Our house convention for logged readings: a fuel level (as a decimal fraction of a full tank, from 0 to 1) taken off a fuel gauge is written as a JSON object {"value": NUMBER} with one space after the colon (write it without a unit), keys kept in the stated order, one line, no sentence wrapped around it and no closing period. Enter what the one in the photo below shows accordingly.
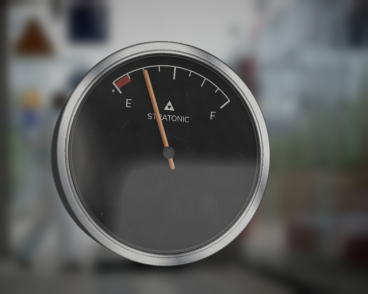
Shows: {"value": 0.25}
